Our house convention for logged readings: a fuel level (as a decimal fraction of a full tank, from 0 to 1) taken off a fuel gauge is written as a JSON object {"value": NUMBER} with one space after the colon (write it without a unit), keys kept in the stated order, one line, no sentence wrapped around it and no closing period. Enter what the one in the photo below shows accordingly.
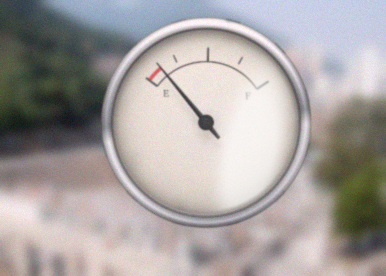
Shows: {"value": 0.125}
